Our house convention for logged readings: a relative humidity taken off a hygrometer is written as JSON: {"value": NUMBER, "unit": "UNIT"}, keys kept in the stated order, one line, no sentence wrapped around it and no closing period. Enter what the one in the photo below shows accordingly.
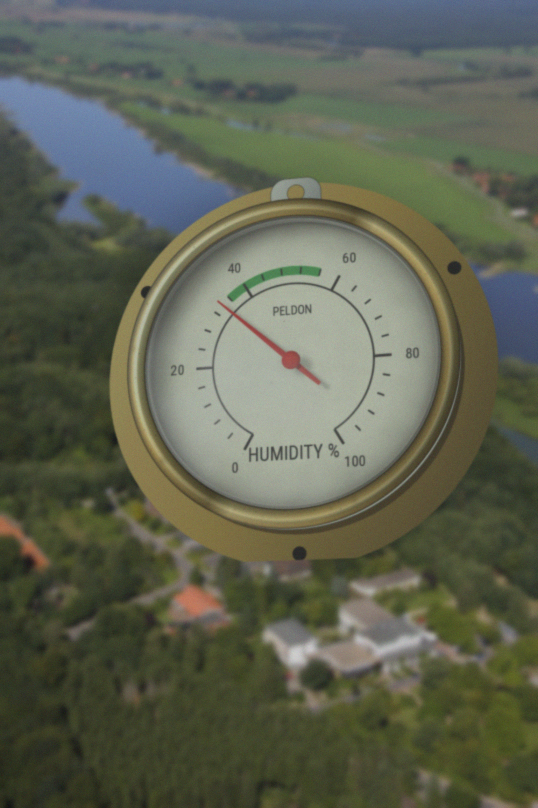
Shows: {"value": 34, "unit": "%"}
